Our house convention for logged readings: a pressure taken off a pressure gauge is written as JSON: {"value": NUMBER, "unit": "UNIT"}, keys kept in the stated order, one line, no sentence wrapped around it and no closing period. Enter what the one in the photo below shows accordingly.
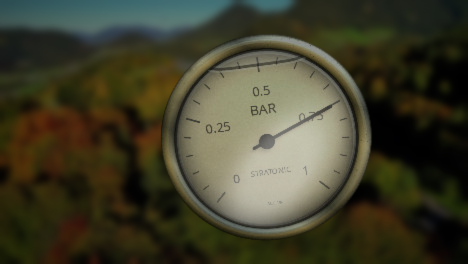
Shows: {"value": 0.75, "unit": "bar"}
